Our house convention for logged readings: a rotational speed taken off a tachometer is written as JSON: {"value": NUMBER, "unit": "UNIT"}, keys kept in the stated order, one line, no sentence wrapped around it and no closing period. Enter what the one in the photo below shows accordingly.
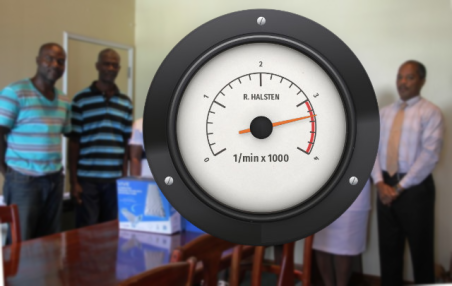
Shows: {"value": 3300, "unit": "rpm"}
